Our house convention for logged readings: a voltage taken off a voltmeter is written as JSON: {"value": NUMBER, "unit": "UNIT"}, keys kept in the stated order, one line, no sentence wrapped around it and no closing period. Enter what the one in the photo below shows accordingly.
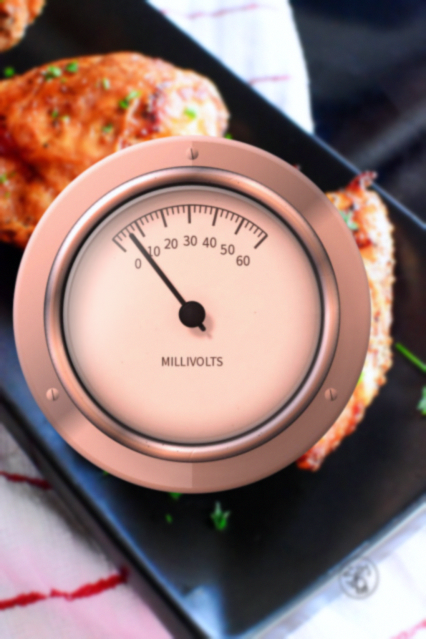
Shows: {"value": 6, "unit": "mV"}
